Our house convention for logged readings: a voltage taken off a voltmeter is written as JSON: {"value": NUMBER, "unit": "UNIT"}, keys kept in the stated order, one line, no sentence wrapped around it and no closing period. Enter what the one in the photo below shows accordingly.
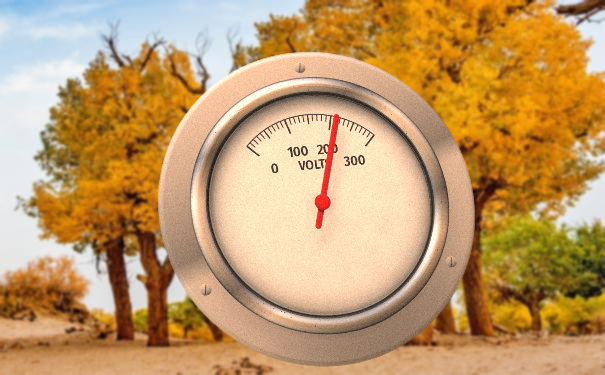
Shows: {"value": 210, "unit": "V"}
